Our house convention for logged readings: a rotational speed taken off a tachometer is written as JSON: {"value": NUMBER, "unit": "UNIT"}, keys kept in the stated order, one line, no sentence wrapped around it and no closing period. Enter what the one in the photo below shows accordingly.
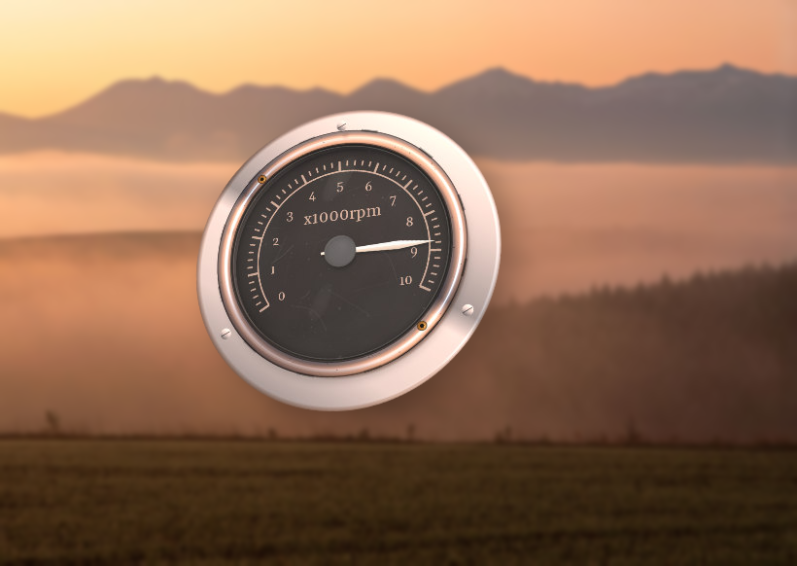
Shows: {"value": 8800, "unit": "rpm"}
